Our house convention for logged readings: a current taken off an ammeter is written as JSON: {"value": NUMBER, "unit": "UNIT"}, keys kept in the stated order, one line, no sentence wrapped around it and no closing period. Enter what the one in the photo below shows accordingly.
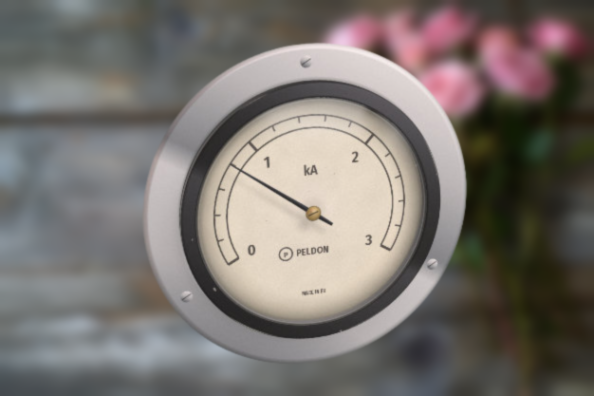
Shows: {"value": 0.8, "unit": "kA"}
